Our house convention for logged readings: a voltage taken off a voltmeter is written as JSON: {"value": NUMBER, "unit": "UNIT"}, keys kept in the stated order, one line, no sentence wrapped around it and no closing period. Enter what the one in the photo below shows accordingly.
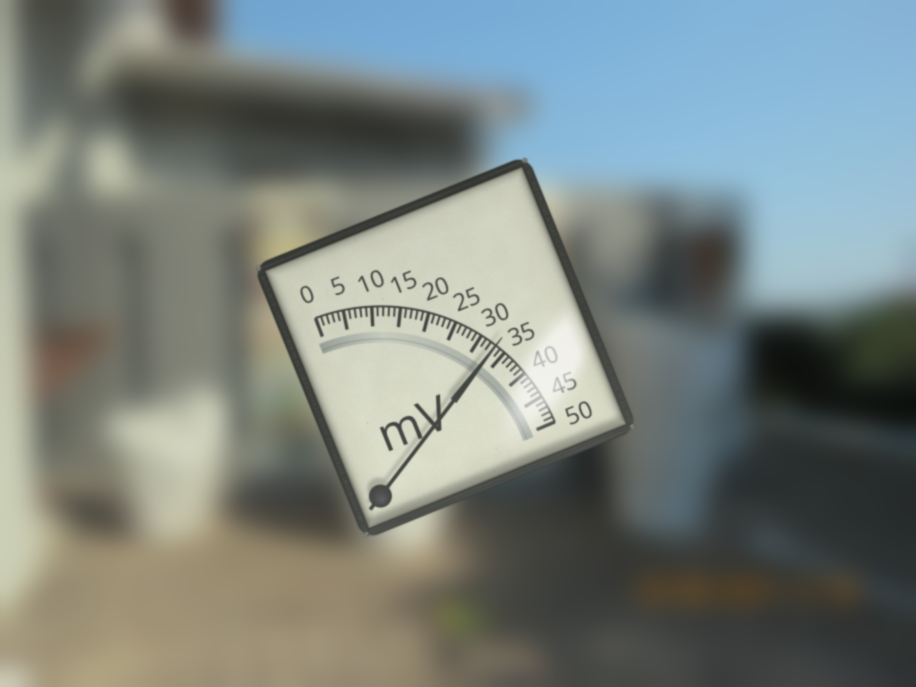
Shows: {"value": 33, "unit": "mV"}
